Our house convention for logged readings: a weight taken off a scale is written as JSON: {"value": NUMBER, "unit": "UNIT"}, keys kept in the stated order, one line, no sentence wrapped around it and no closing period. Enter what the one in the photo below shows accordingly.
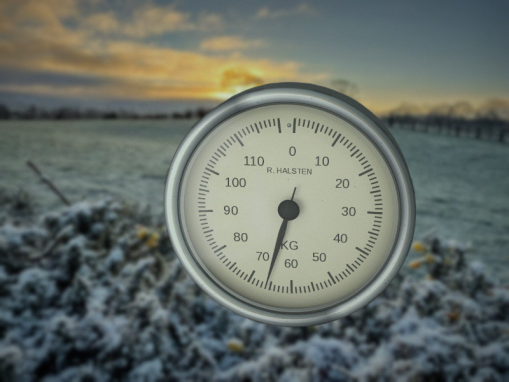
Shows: {"value": 66, "unit": "kg"}
